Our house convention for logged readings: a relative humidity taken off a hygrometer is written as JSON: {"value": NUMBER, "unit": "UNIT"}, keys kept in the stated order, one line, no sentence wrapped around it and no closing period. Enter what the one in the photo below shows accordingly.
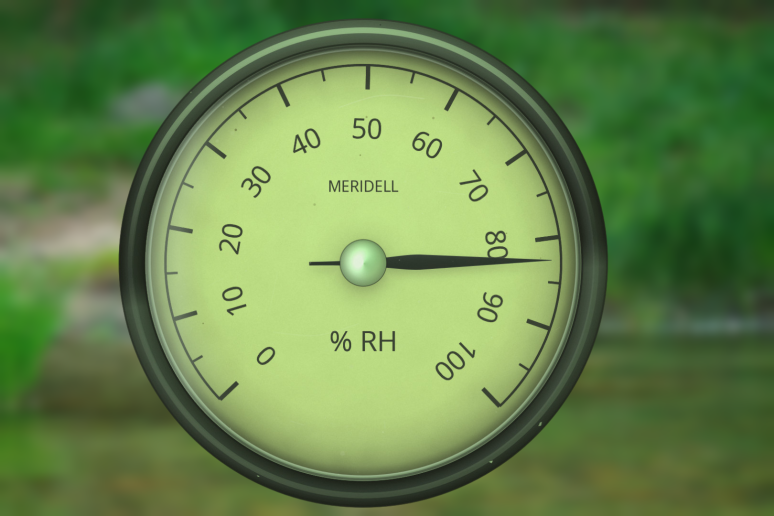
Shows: {"value": 82.5, "unit": "%"}
